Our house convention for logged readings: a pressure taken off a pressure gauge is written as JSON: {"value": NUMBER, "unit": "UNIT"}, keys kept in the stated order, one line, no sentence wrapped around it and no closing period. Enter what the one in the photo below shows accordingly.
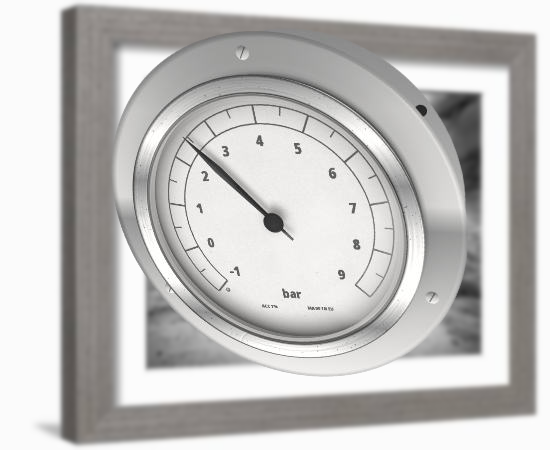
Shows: {"value": 2.5, "unit": "bar"}
